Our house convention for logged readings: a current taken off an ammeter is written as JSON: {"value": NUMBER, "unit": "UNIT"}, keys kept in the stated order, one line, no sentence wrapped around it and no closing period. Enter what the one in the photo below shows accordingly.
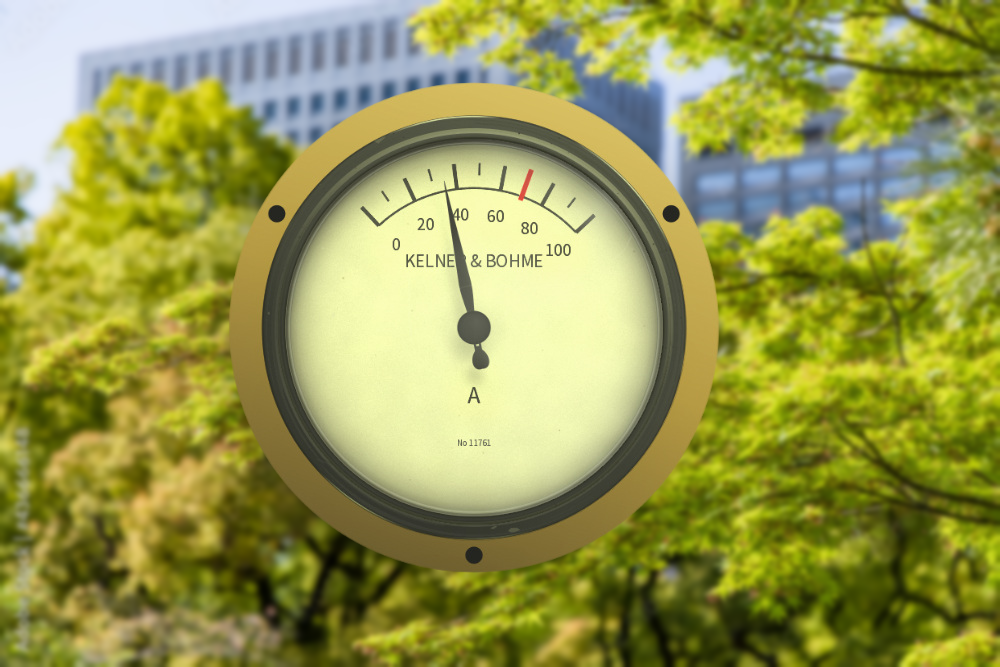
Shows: {"value": 35, "unit": "A"}
